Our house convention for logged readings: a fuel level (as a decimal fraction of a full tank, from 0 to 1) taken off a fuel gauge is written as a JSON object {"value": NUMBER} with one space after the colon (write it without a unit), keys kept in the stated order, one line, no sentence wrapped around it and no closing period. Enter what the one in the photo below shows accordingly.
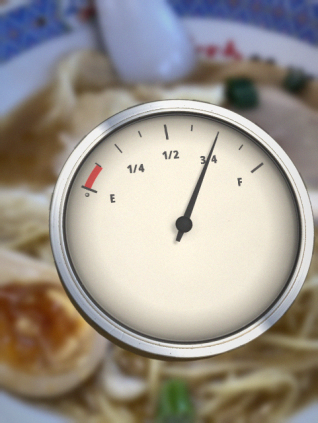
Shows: {"value": 0.75}
